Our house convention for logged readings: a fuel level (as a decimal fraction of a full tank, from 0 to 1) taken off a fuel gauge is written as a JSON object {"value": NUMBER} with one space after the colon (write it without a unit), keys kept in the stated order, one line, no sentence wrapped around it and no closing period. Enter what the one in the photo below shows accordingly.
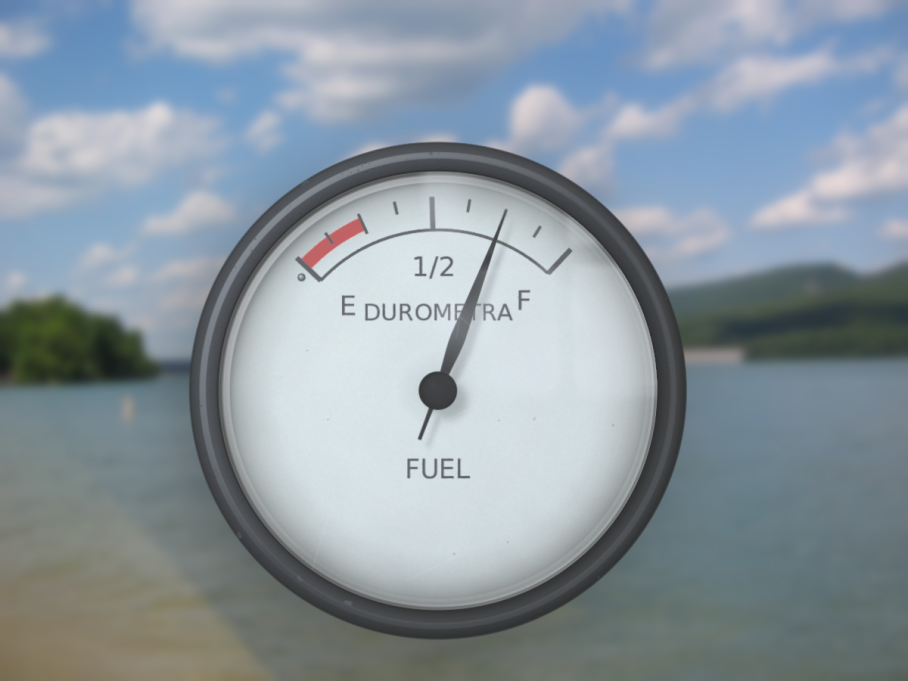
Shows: {"value": 0.75}
